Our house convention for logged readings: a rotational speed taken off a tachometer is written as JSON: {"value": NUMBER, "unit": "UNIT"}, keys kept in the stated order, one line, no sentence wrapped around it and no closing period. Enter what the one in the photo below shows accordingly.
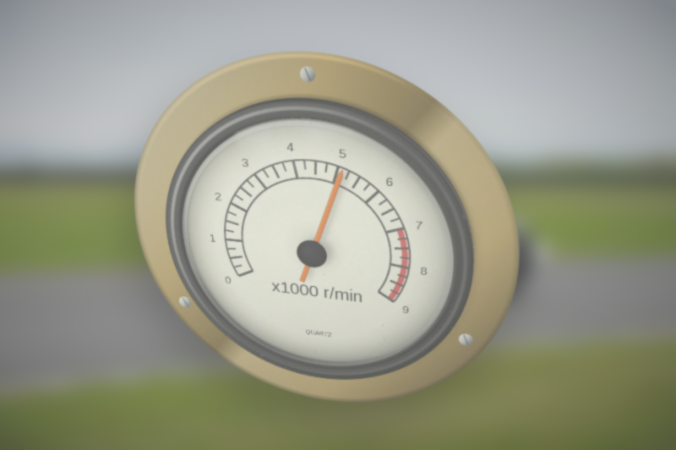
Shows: {"value": 5125, "unit": "rpm"}
